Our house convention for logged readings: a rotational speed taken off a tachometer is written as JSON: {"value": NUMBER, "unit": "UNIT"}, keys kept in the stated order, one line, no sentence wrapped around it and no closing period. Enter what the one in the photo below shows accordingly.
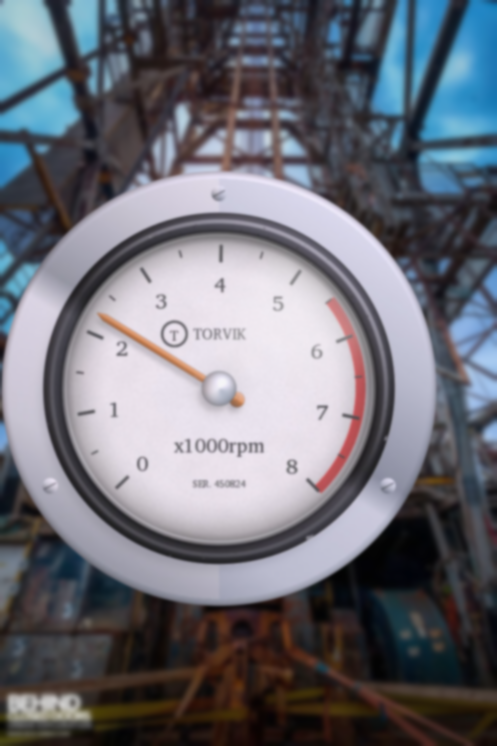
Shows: {"value": 2250, "unit": "rpm"}
